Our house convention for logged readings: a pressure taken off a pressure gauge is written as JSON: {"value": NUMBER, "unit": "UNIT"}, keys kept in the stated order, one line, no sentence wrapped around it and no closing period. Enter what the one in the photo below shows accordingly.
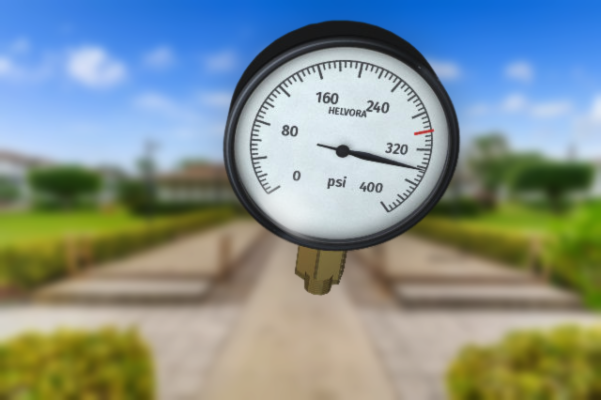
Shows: {"value": 340, "unit": "psi"}
